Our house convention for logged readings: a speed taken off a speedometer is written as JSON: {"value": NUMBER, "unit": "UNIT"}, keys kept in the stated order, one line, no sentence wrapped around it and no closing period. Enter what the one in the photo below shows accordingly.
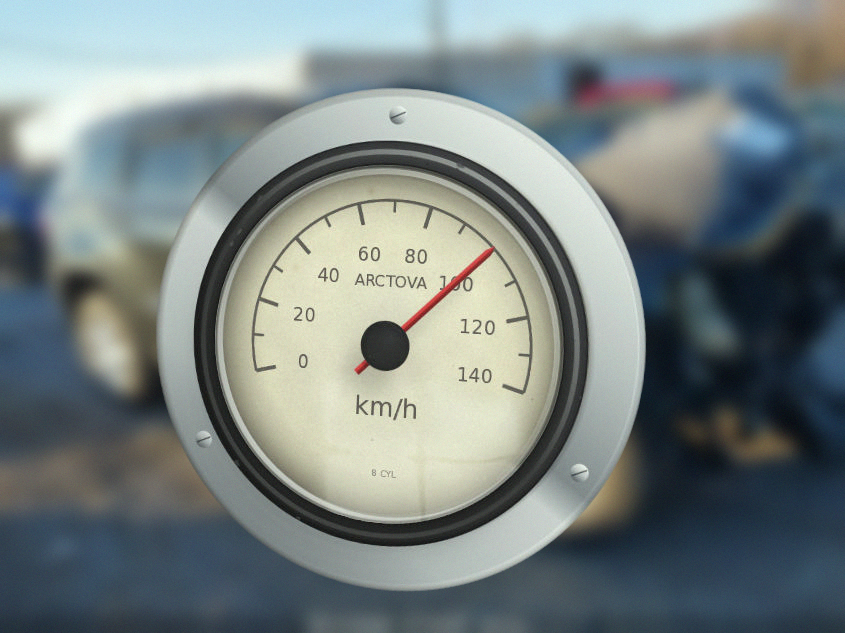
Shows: {"value": 100, "unit": "km/h"}
